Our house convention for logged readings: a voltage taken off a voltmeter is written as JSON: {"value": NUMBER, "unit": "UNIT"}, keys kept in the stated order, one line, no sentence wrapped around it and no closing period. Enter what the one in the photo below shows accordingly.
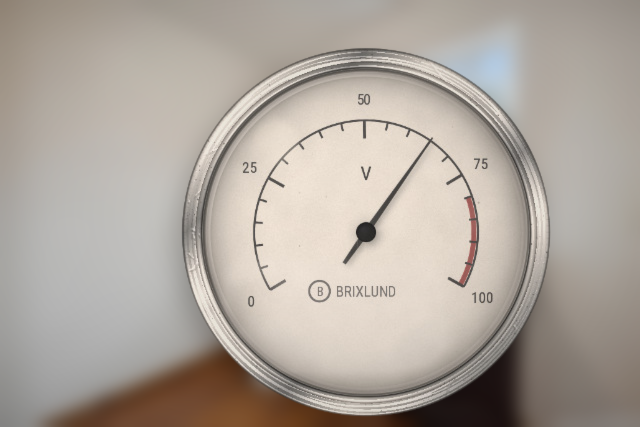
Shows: {"value": 65, "unit": "V"}
